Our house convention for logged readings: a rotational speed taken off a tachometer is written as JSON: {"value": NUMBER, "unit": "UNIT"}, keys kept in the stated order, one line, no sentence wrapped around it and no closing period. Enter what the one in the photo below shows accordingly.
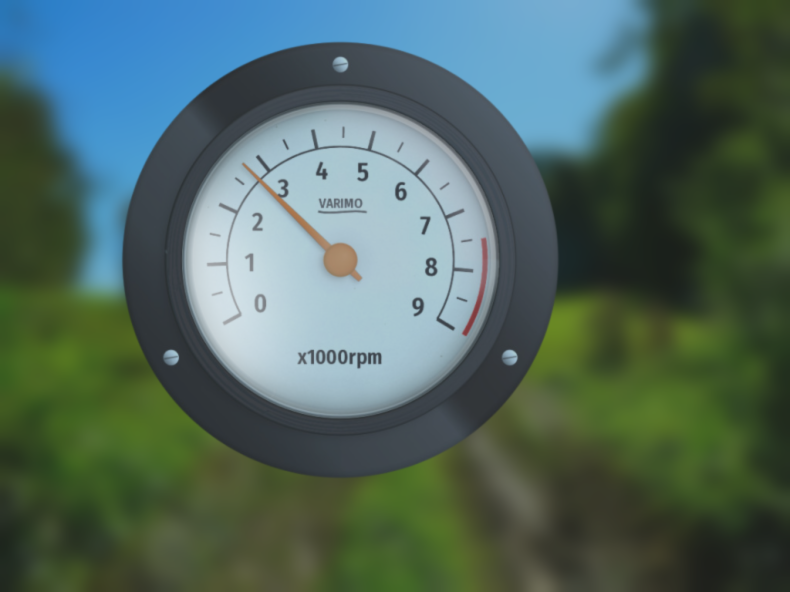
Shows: {"value": 2750, "unit": "rpm"}
